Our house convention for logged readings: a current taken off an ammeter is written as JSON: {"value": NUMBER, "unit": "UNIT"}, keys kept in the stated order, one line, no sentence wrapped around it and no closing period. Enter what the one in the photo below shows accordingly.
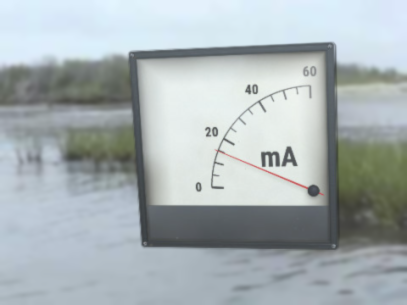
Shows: {"value": 15, "unit": "mA"}
